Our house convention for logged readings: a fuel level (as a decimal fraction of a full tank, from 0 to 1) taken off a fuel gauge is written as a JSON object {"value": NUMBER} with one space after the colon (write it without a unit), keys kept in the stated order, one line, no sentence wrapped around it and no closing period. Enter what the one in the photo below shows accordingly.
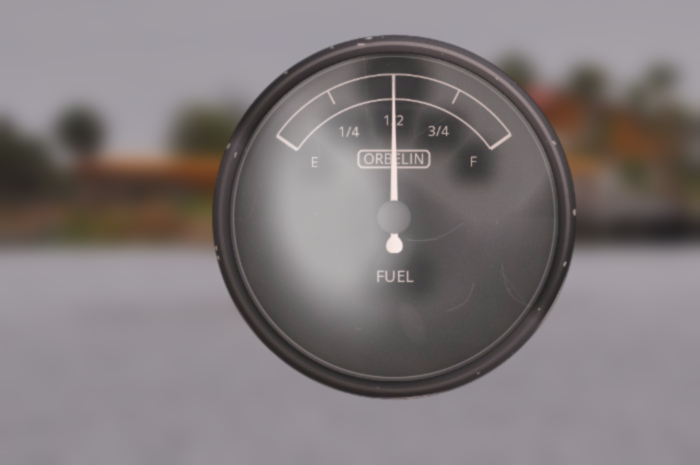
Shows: {"value": 0.5}
